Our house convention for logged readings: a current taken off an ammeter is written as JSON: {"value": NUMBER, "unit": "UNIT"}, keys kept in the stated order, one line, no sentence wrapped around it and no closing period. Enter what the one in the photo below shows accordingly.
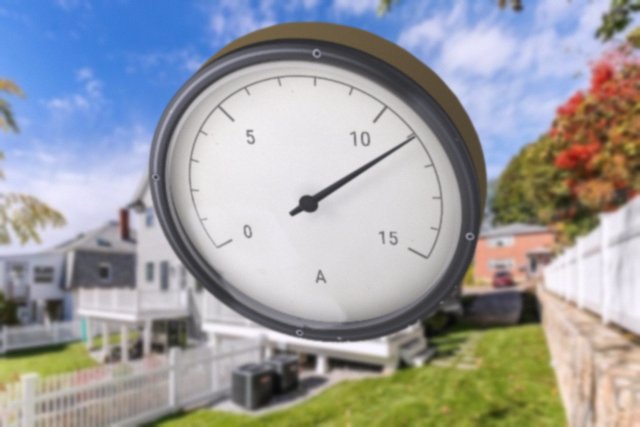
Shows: {"value": 11, "unit": "A"}
